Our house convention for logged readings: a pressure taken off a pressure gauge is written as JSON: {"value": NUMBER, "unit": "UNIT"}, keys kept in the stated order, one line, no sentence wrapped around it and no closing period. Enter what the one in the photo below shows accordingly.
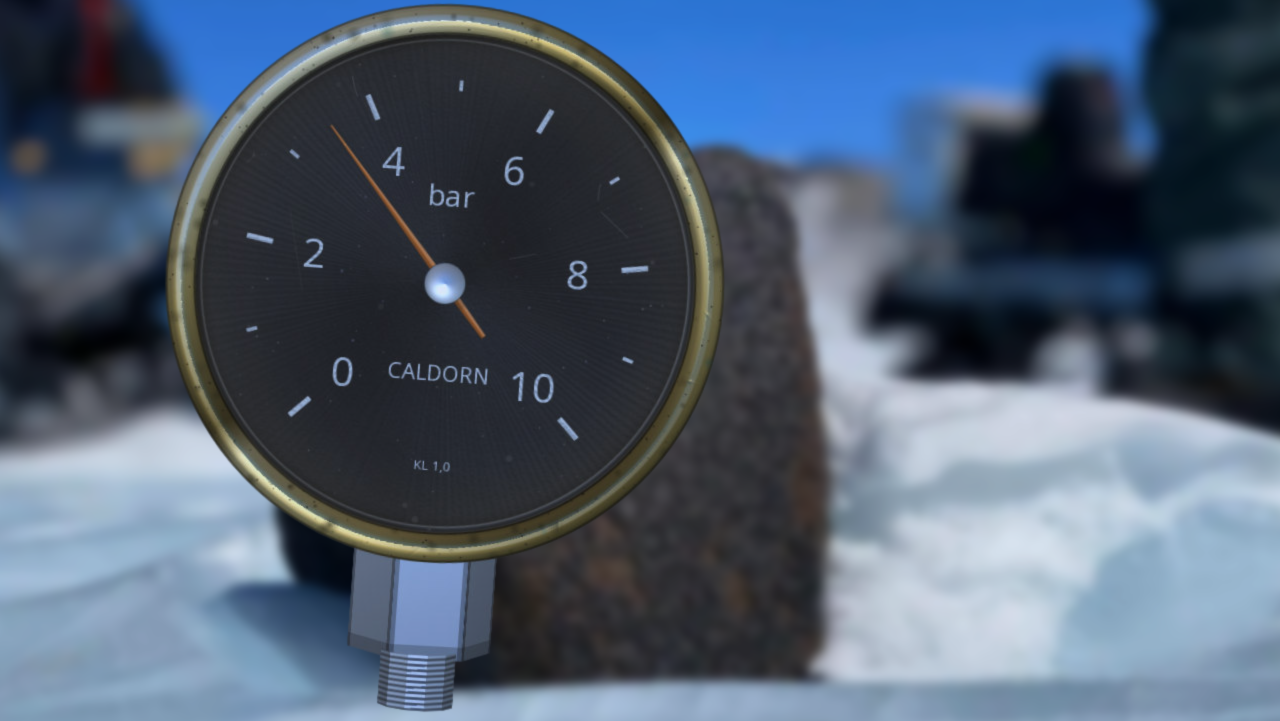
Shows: {"value": 3.5, "unit": "bar"}
